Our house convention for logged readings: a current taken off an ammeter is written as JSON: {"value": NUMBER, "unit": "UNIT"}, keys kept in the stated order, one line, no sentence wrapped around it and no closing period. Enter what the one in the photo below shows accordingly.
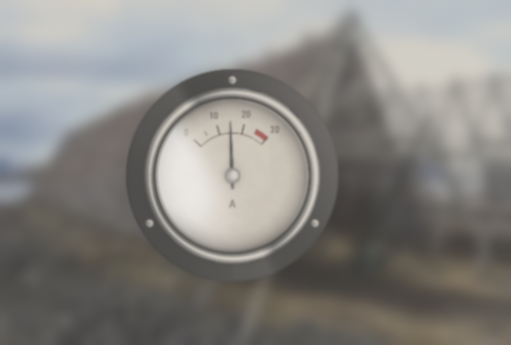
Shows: {"value": 15, "unit": "A"}
